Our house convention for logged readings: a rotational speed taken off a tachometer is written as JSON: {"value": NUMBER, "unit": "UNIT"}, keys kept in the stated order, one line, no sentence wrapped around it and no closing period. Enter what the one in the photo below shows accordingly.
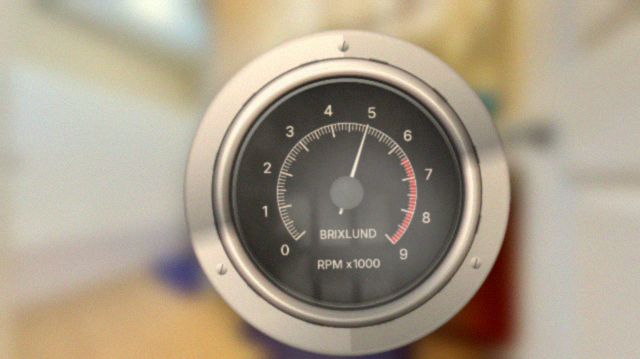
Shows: {"value": 5000, "unit": "rpm"}
